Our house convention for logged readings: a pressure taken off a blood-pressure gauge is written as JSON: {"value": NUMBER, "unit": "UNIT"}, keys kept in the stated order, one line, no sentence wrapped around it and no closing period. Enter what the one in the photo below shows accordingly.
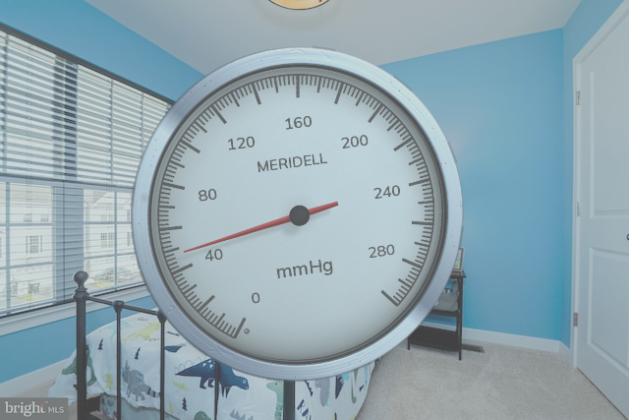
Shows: {"value": 48, "unit": "mmHg"}
